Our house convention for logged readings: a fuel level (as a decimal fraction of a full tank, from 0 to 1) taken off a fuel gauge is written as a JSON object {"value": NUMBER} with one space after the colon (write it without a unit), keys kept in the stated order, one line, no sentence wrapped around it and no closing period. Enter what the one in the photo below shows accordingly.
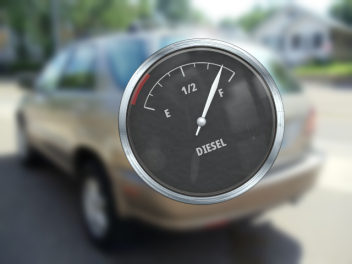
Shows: {"value": 0.875}
